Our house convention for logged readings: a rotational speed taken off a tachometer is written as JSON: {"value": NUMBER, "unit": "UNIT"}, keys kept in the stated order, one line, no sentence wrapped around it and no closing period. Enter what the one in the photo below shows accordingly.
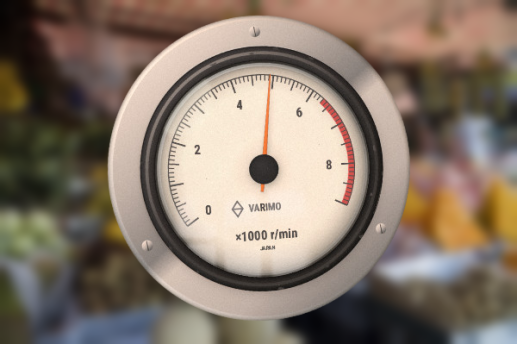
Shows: {"value": 4900, "unit": "rpm"}
